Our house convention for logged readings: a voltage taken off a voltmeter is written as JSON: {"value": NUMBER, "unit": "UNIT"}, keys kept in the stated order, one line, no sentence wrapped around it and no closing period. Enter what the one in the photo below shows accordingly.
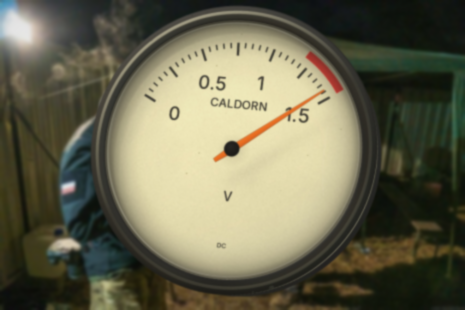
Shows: {"value": 1.45, "unit": "V"}
